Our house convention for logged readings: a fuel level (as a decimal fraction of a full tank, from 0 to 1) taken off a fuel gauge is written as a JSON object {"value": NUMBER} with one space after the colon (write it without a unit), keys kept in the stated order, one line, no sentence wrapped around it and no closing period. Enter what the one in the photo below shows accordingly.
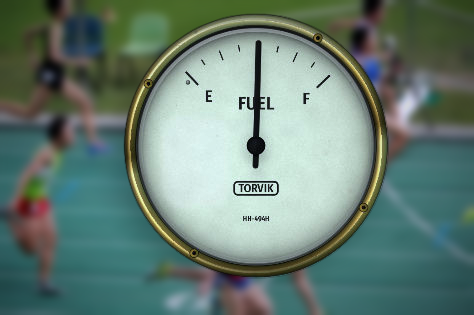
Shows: {"value": 0.5}
